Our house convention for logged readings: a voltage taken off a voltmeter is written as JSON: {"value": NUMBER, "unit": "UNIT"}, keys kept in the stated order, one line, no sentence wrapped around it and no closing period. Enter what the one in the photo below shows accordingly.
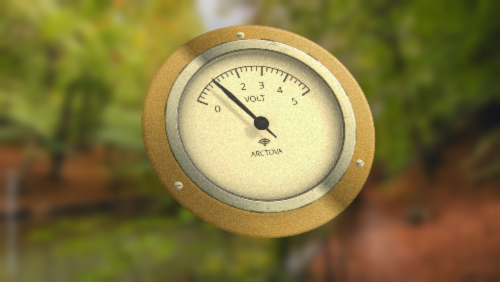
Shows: {"value": 1, "unit": "V"}
